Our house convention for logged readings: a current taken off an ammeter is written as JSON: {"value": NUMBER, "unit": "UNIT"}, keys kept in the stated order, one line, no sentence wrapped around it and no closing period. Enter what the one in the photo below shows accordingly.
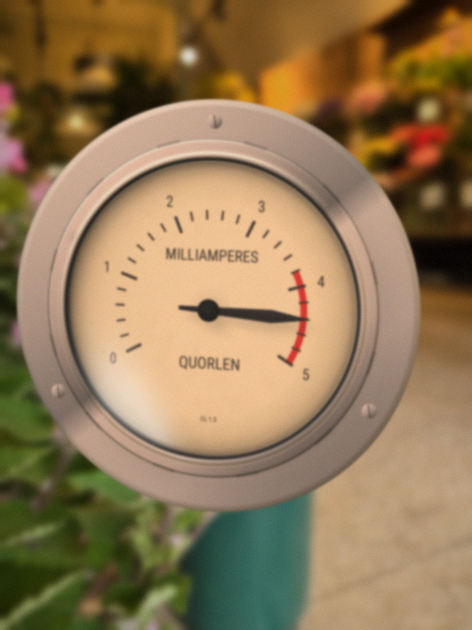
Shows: {"value": 4.4, "unit": "mA"}
